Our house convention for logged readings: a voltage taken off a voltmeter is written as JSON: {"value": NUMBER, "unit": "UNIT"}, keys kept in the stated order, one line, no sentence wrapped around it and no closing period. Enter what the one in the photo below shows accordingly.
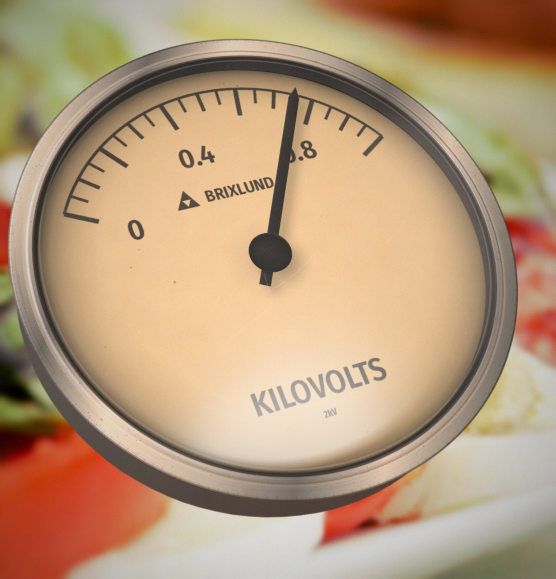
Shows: {"value": 0.75, "unit": "kV"}
